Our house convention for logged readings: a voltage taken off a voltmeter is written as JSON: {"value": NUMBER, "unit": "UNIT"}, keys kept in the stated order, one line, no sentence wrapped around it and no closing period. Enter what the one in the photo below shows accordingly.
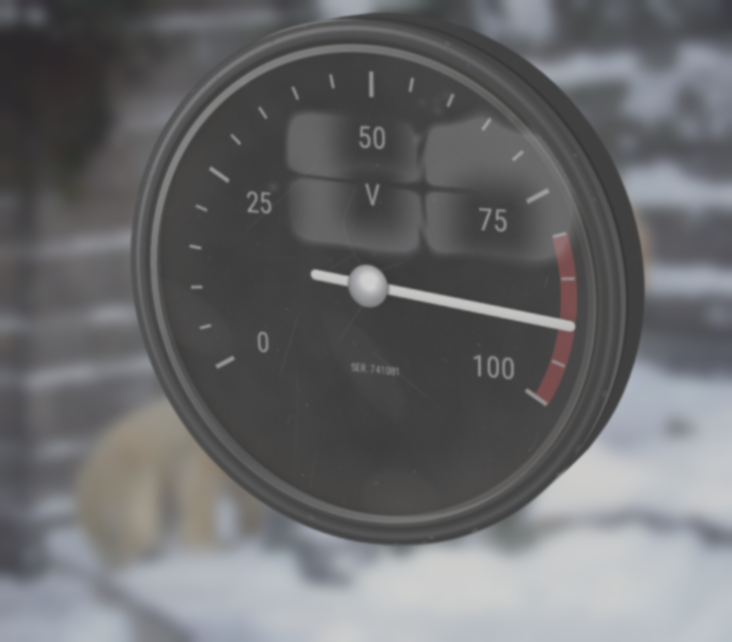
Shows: {"value": 90, "unit": "V"}
